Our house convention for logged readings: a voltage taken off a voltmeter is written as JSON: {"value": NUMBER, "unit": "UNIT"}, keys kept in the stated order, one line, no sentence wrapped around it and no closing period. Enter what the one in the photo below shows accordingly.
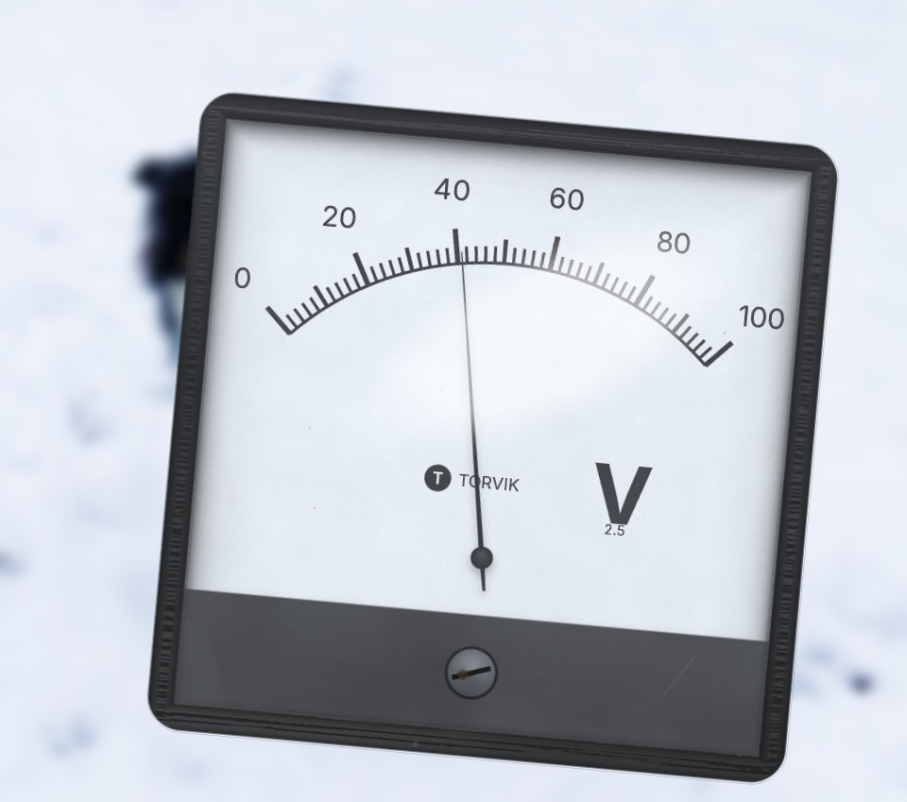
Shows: {"value": 41, "unit": "V"}
